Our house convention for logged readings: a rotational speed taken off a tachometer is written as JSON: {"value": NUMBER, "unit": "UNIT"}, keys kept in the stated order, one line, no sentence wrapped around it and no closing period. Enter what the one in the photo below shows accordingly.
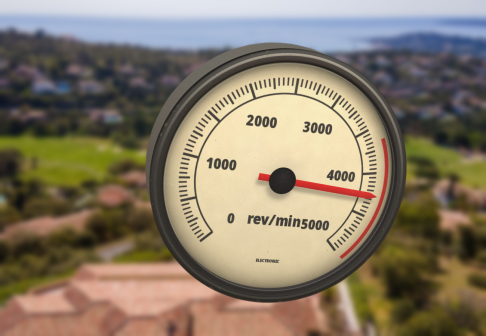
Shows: {"value": 4250, "unit": "rpm"}
